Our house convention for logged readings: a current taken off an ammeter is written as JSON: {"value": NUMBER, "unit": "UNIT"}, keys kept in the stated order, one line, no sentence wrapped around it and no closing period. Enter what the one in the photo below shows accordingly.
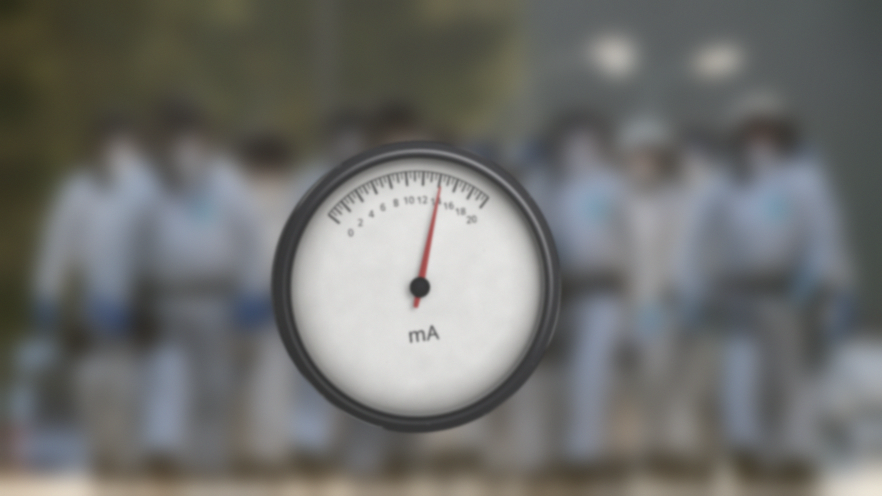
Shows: {"value": 14, "unit": "mA"}
